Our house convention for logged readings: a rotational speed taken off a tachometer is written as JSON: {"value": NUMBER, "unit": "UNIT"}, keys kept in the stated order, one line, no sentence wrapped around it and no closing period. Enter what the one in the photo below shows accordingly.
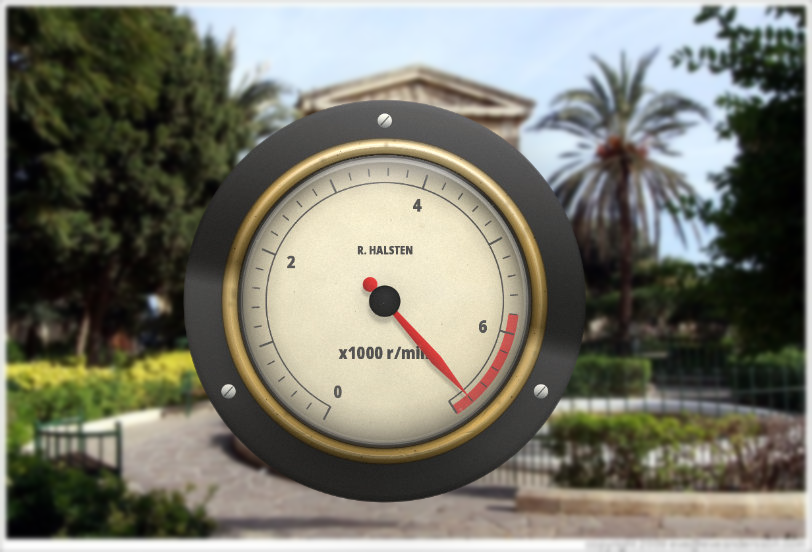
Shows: {"value": 6800, "unit": "rpm"}
